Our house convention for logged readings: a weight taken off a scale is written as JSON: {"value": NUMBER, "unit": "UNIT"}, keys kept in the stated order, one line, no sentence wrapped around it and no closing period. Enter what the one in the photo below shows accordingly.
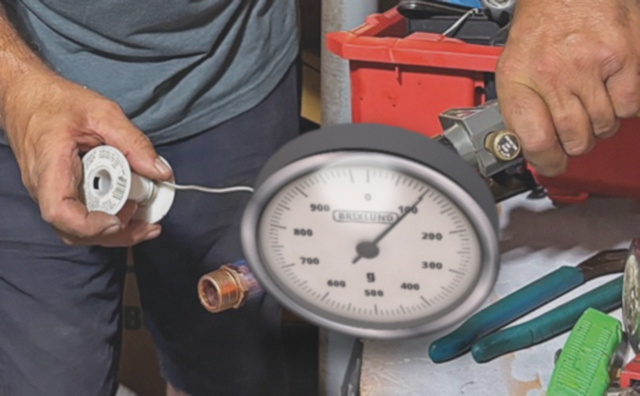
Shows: {"value": 100, "unit": "g"}
